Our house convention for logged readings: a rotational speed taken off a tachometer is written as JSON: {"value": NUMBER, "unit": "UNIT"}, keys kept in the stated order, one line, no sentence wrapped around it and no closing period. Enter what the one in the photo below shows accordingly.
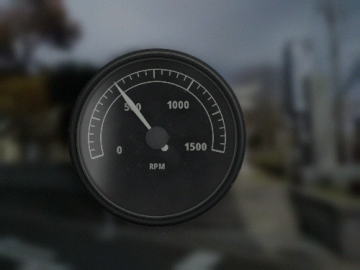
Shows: {"value": 500, "unit": "rpm"}
